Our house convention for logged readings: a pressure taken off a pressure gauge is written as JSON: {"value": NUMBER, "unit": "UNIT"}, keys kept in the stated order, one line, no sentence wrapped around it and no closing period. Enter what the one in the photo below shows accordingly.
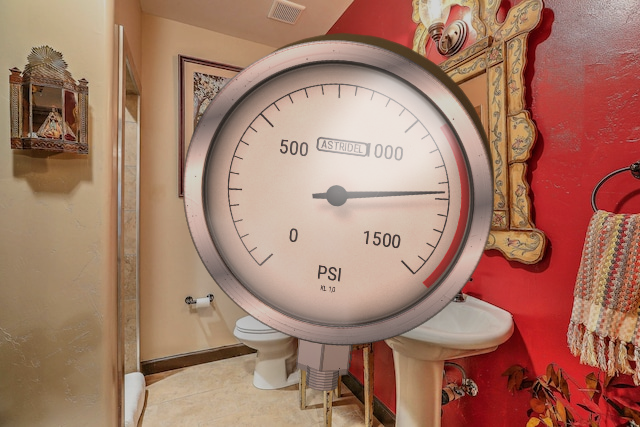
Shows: {"value": 1225, "unit": "psi"}
